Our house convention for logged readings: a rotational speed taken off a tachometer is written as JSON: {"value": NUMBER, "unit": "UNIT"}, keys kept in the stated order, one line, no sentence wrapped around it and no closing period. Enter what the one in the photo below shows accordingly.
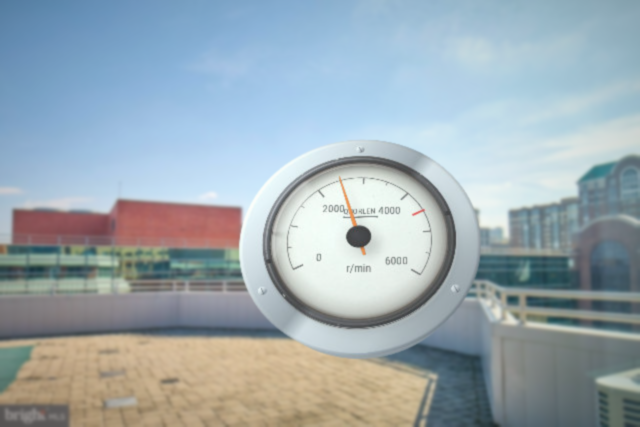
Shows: {"value": 2500, "unit": "rpm"}
